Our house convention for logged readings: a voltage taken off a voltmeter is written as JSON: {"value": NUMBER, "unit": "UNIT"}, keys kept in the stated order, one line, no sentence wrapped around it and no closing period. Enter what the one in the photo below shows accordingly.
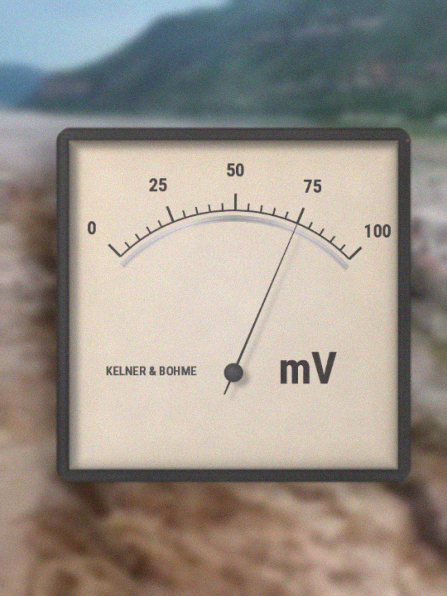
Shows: {"value": 75, "unit": "mV"}
